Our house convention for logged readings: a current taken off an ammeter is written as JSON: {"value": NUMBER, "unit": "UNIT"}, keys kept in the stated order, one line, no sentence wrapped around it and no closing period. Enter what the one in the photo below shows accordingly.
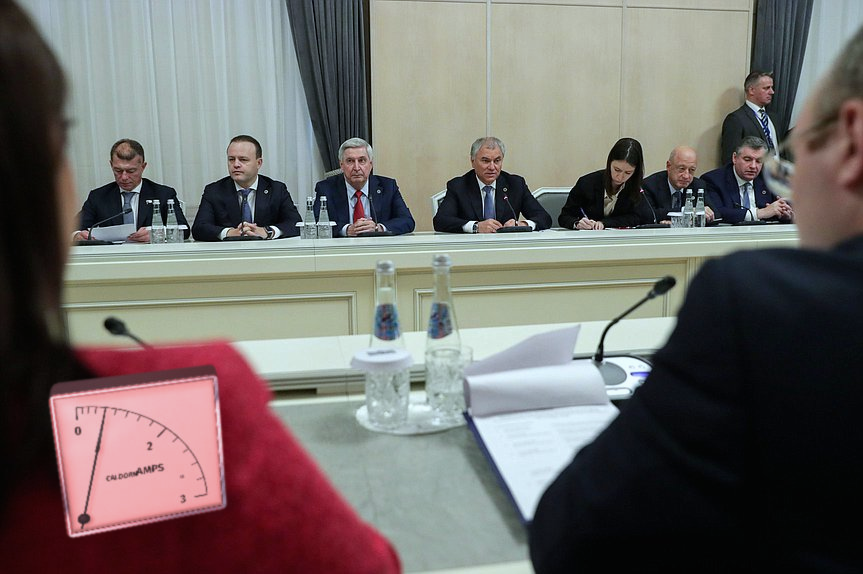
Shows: {"value": 1, "unit": "A"}
